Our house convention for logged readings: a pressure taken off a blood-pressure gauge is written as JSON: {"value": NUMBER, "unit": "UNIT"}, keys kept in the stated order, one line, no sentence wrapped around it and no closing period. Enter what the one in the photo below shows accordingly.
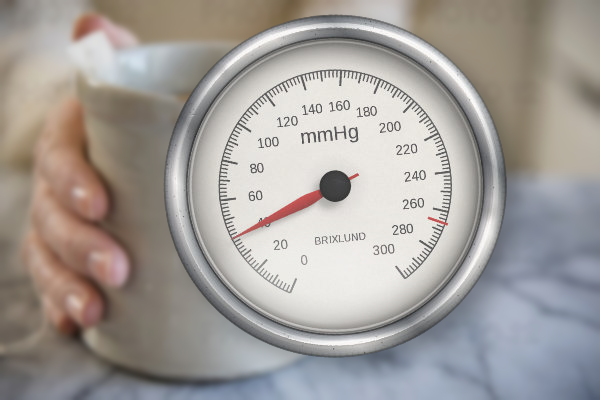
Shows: {"value": 40, "unit": "mmHg"}
